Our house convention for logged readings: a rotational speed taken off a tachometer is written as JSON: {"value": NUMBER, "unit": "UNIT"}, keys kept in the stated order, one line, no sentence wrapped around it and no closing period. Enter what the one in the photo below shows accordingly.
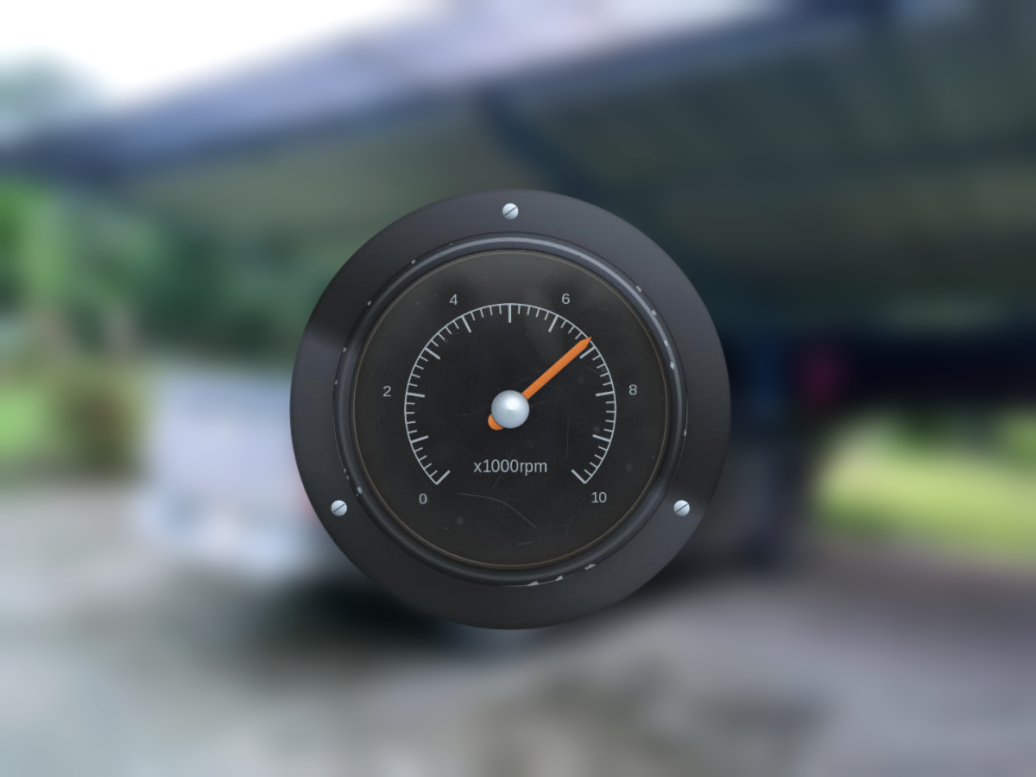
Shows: {"value": 6800, "unit": "rpm"}
